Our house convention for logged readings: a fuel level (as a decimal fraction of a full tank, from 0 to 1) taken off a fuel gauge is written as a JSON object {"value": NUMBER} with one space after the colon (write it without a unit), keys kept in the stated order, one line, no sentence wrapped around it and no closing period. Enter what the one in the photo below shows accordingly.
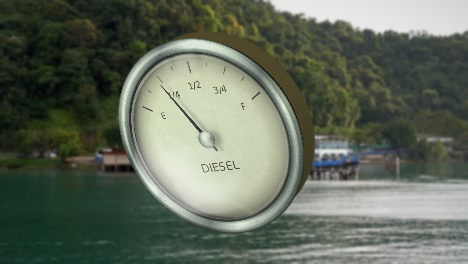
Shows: {"value": 0.25}
